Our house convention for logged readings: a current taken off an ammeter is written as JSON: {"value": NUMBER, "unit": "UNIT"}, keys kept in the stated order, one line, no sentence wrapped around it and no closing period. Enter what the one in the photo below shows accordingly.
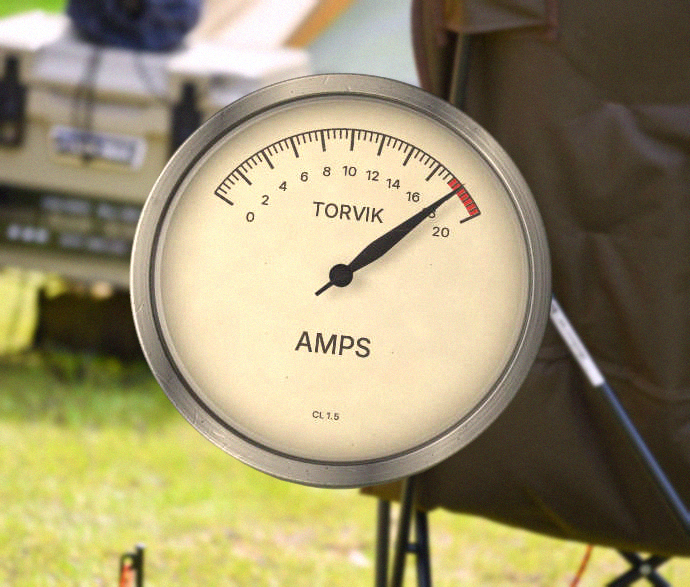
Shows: {"value": 18, "unit": "A"}
